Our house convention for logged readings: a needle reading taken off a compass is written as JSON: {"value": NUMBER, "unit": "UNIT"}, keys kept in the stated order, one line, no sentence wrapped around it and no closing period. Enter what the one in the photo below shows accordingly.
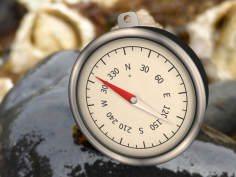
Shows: {"value": 310, "unit": "°"}
